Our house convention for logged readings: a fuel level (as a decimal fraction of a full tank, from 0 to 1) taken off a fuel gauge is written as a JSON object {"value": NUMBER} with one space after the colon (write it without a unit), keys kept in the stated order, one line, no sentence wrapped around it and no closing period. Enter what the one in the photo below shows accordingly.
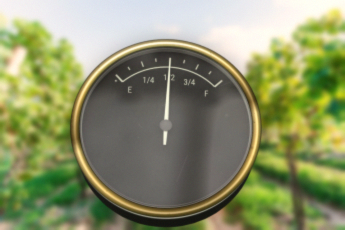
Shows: {"value": 0.5}
